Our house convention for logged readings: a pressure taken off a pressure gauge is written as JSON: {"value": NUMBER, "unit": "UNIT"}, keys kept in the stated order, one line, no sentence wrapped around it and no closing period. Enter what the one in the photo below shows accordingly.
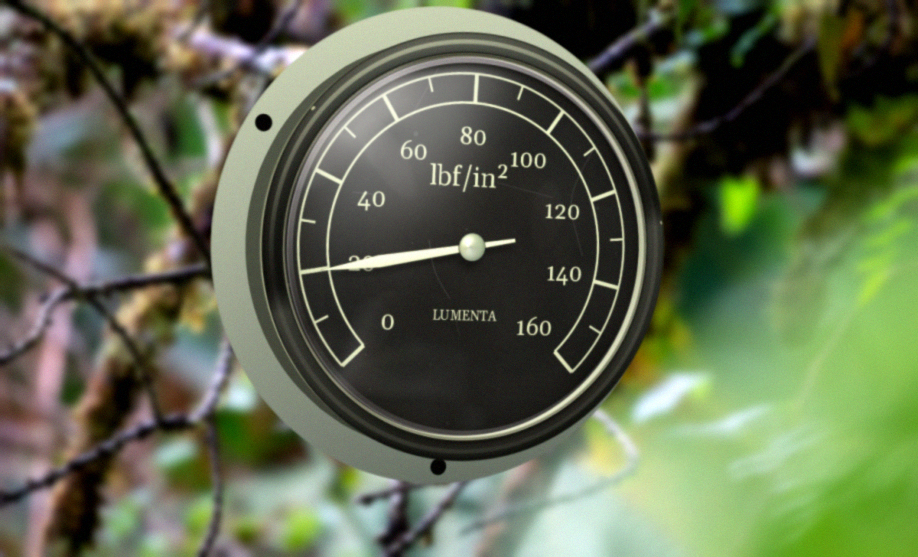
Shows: {"value": 20, "unit": "psi"}
